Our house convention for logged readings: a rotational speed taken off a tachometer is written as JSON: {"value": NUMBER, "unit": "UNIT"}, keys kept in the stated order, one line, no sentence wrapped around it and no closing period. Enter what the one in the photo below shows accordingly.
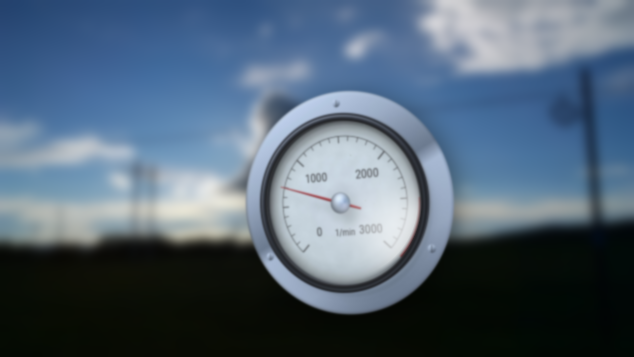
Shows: {"value": 700, "unit": "rpm"}
